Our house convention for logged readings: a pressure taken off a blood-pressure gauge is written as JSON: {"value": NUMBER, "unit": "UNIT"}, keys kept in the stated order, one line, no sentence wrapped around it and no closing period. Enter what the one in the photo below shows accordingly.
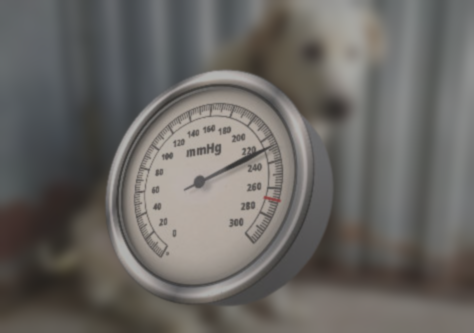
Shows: {"value": 230, "unit": "mmHg"}
